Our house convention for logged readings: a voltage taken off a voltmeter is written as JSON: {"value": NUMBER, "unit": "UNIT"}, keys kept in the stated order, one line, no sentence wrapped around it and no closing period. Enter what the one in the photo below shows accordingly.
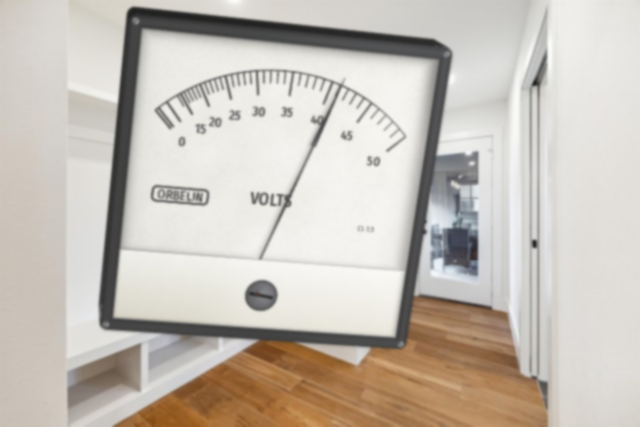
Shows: {"value": 41, "unit": "V"}
